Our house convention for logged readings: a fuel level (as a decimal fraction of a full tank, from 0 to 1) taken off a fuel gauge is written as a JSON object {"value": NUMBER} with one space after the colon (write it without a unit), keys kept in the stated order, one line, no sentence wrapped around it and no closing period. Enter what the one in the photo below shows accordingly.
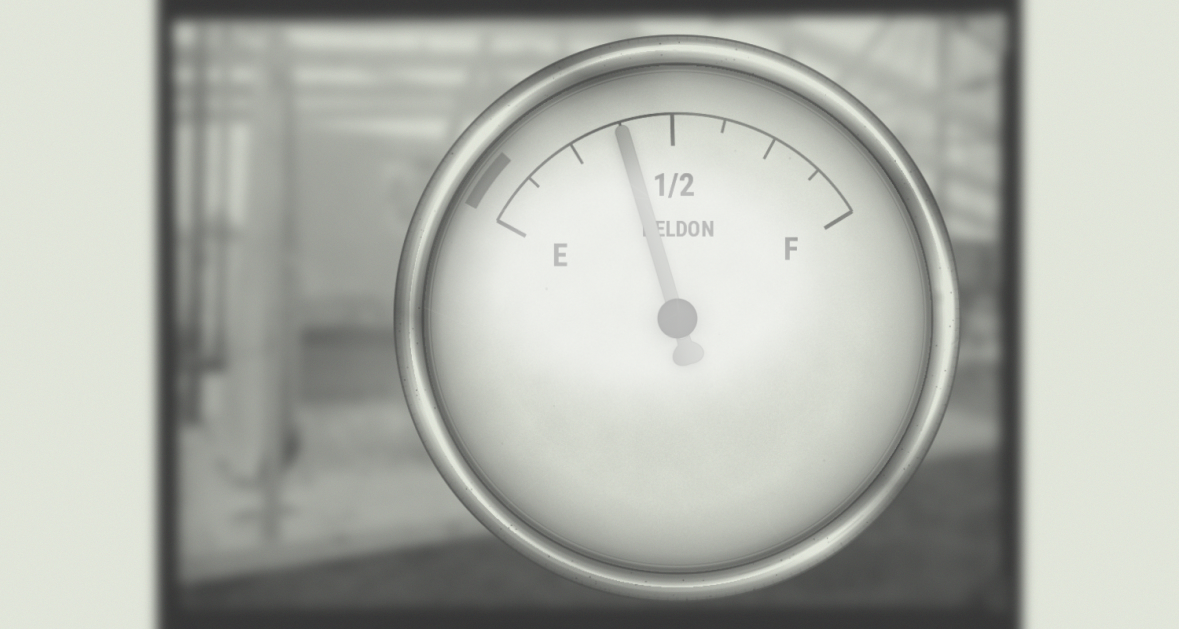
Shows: {"value": 0.375}
